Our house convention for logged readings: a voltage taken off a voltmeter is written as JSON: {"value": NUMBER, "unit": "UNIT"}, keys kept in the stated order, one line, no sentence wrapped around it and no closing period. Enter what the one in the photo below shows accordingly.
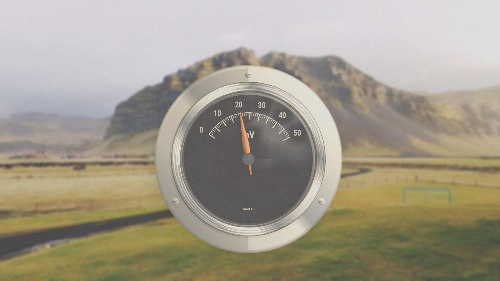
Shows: {"value": 20, "unit": "mV"}
